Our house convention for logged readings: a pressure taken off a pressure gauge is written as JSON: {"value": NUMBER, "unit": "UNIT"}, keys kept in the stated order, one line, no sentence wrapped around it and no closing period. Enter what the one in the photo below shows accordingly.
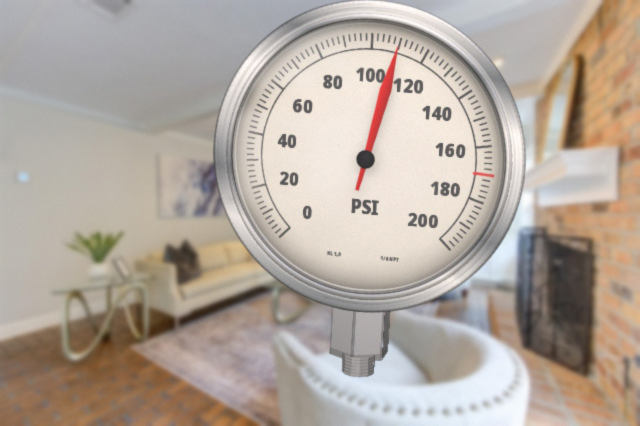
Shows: {"value": 110, "unit": "psi"}
